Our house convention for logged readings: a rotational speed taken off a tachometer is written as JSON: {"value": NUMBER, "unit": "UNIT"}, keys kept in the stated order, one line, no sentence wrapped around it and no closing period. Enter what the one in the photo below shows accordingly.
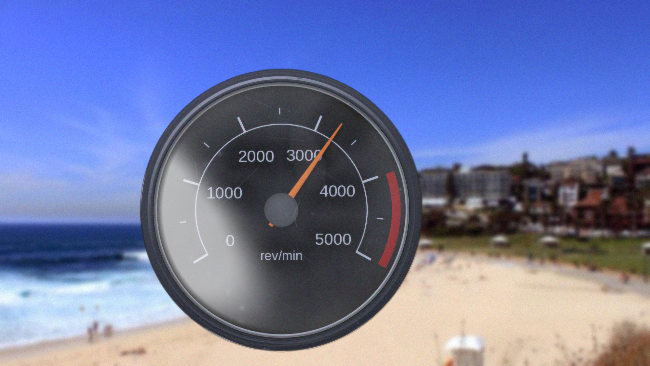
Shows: {"value": 3250, "unit": "rpm"}
